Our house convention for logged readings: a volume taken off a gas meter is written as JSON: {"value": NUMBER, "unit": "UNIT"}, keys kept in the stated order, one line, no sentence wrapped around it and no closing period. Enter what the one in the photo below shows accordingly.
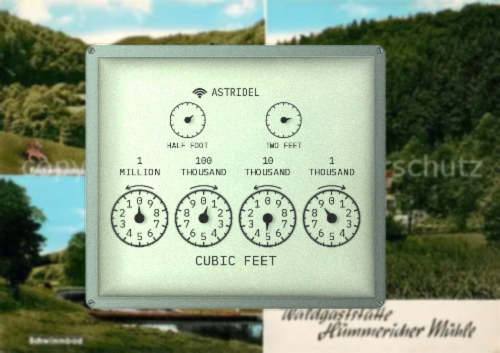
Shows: {"value": 4900, "unit": "ft³"}
